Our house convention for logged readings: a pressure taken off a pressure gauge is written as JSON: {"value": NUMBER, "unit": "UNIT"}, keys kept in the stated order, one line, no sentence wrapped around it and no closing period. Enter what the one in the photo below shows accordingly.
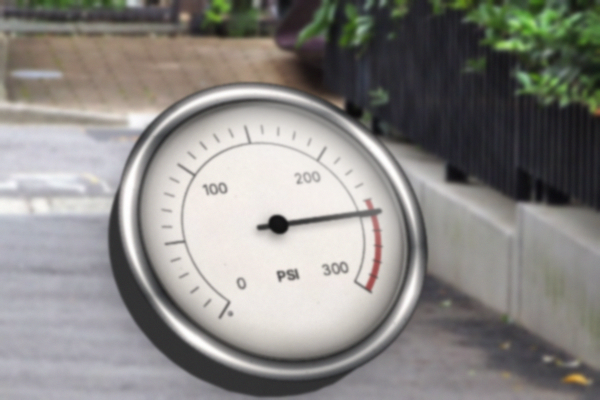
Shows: {"value": 250, "unit": "psi"}
